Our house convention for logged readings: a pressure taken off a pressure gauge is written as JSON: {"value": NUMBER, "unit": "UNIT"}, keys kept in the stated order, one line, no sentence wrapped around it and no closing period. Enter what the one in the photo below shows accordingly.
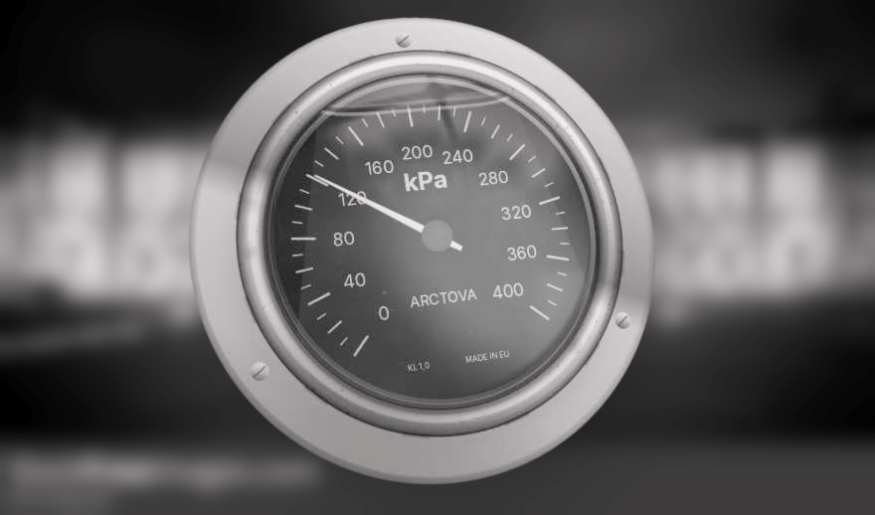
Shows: {"value": 120, "unit": "kPa"}
